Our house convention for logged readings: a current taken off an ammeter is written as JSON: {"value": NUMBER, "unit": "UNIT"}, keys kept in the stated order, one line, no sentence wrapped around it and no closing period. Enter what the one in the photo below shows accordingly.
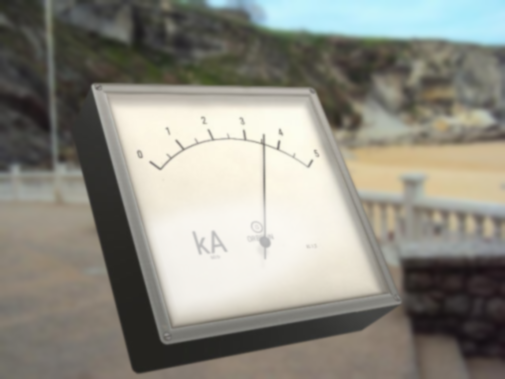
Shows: {"value": 3.5, "unit": "kA"}
